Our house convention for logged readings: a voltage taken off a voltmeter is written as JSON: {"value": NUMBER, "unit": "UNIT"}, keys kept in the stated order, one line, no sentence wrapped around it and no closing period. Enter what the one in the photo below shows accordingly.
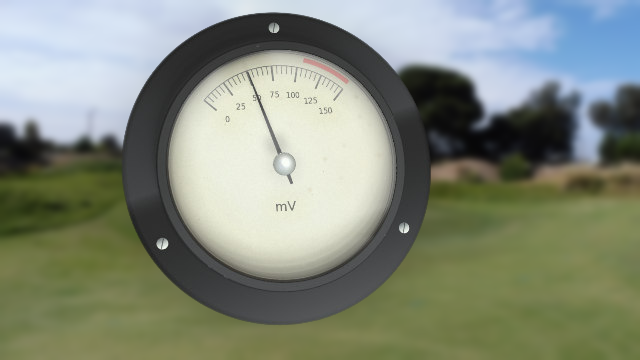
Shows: {"value": 50, "unit": "mV"}
